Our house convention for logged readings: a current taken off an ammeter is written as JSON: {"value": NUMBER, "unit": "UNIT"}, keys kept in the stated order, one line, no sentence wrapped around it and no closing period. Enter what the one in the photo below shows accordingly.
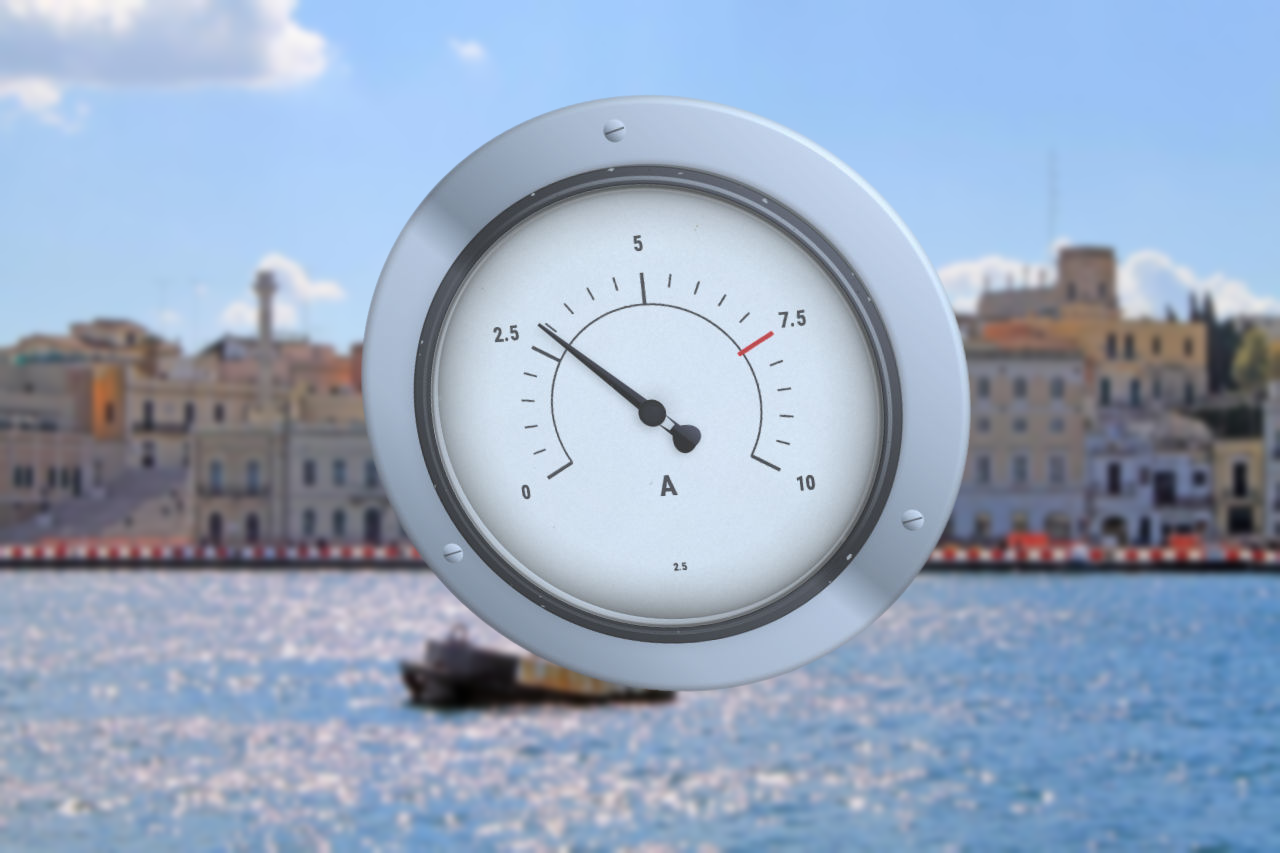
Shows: {"value": 3, "unit": "A"}
